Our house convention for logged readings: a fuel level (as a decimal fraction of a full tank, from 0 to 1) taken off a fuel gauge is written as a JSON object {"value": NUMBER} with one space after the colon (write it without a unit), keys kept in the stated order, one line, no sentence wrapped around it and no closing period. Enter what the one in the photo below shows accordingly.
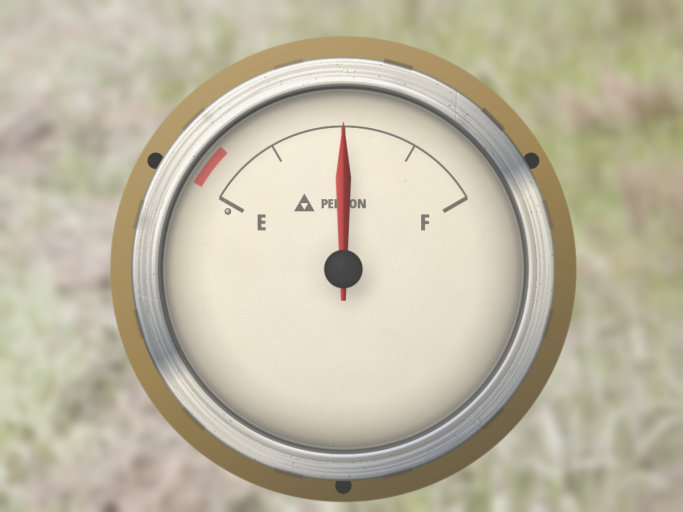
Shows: {"value": 0.5}
